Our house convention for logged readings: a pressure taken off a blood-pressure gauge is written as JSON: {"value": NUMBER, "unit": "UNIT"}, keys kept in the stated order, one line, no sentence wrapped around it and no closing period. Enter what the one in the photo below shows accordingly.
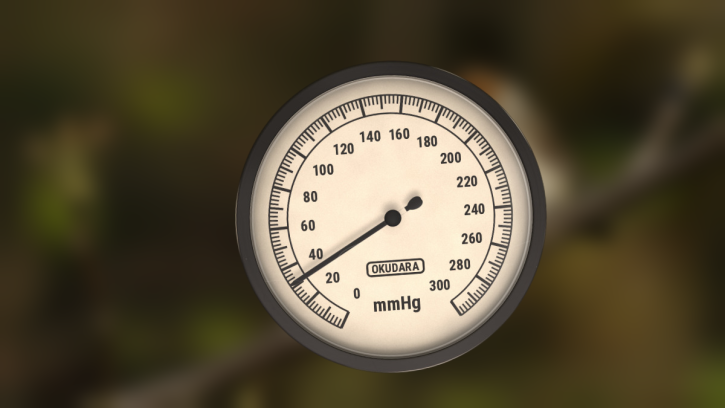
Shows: {"value": 32, "unit": "mmHg"}
